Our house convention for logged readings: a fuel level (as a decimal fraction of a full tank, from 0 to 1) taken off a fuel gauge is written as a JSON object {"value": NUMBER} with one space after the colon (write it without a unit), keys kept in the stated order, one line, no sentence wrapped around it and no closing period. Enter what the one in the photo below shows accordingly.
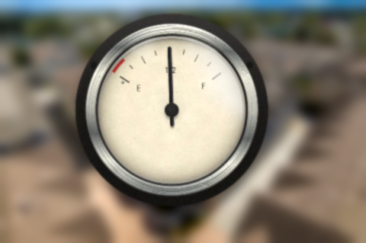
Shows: {"value": 0.5}
